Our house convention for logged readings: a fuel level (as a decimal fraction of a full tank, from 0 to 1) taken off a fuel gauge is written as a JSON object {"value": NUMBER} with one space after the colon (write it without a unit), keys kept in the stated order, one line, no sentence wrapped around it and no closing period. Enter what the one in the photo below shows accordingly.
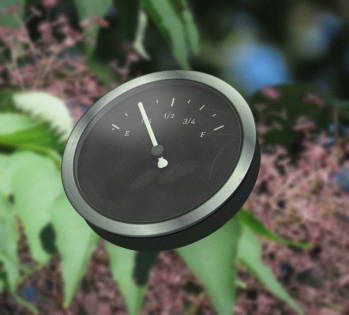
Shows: {"value": 0.25}
